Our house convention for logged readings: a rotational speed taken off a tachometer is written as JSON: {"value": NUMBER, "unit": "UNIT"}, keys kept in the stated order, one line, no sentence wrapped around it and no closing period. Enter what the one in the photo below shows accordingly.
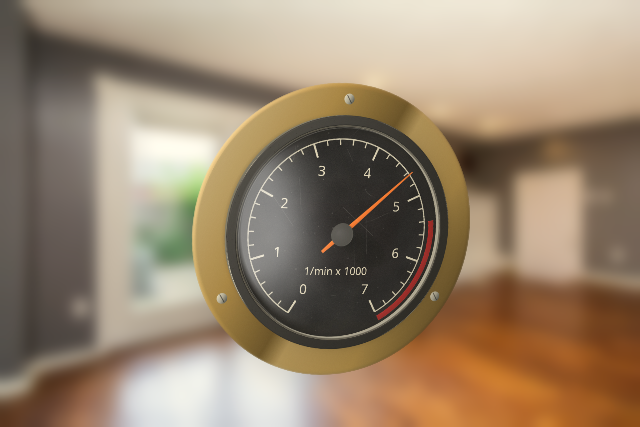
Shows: {"value": 4600, "unit": "rpm"}
